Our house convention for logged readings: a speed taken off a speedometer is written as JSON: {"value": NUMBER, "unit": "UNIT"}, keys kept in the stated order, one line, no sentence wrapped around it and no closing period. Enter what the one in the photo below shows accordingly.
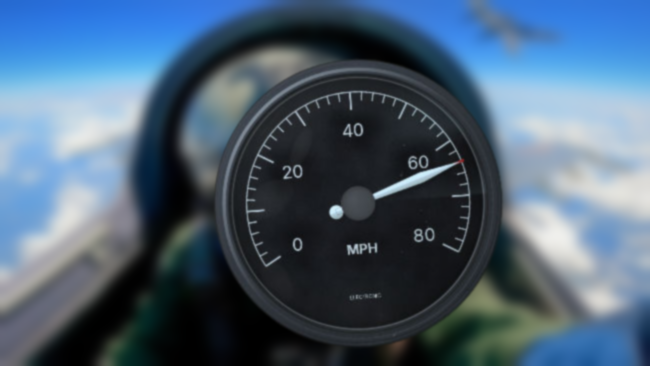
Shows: {"value": 64, "unit": "mph"}
